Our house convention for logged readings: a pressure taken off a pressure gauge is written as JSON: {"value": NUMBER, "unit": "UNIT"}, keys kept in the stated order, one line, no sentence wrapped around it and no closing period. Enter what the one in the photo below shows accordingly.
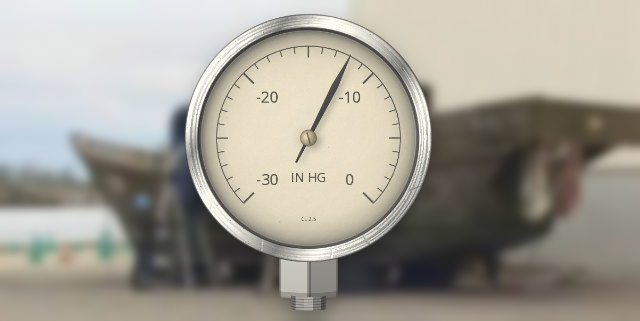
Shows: {"value": -12, "unit": "inHg"}
